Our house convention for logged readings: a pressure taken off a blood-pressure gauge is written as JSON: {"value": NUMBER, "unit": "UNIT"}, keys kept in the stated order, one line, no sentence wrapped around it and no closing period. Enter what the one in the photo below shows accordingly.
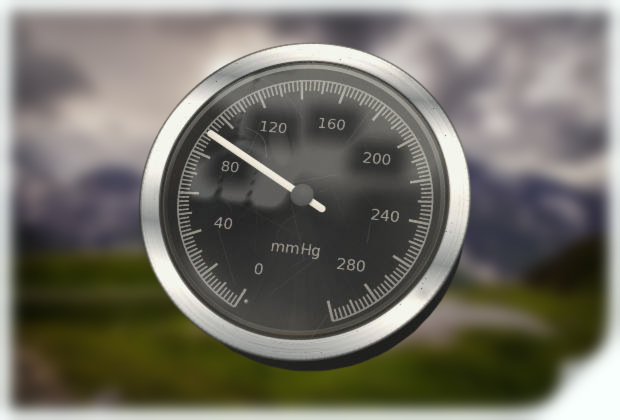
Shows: {"value": 90, "unit": "mmHg"}
